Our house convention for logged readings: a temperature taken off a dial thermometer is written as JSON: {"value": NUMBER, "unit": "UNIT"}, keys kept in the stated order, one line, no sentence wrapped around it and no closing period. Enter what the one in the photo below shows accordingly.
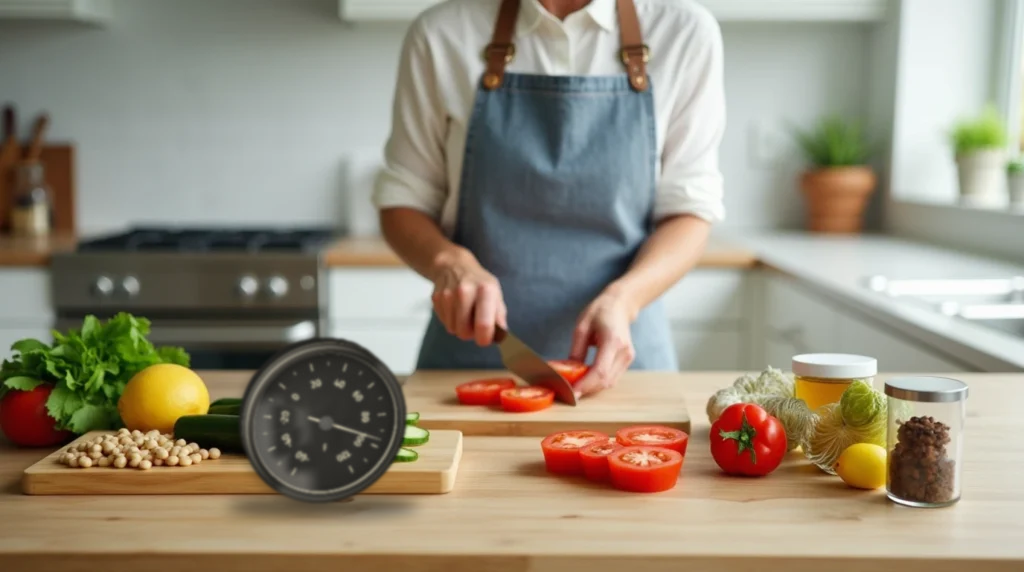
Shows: {"value": 95, "unit": "°F"}
